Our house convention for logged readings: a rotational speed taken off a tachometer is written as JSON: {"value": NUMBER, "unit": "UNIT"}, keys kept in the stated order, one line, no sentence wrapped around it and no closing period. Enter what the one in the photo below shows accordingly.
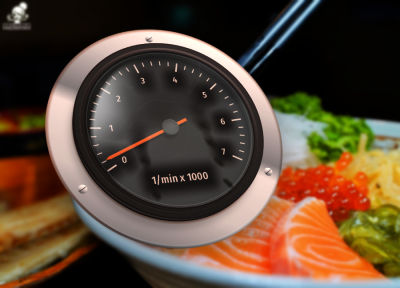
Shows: {"value": 200, "unit": "rpm"}
